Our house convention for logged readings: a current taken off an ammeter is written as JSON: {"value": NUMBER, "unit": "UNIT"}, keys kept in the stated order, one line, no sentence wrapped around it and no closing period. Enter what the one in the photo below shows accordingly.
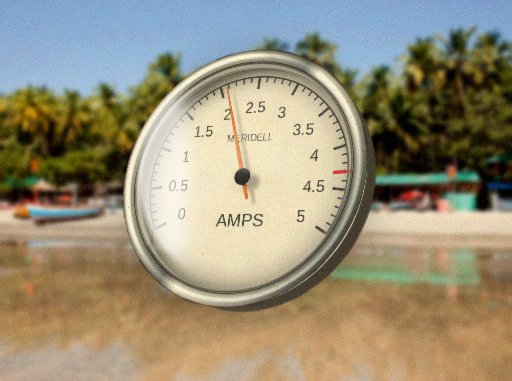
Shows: {"value": 2.1, "unit": "A"}
